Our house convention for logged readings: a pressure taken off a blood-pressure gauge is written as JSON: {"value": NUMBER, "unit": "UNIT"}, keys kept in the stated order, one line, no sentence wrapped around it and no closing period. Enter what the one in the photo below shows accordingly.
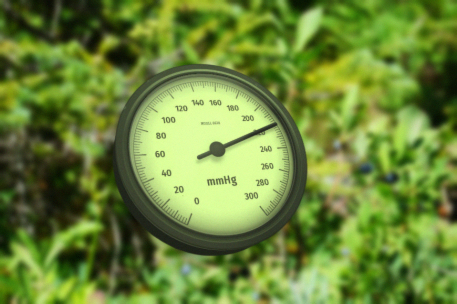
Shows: {"value": 220, "unit": "mmHg"}
